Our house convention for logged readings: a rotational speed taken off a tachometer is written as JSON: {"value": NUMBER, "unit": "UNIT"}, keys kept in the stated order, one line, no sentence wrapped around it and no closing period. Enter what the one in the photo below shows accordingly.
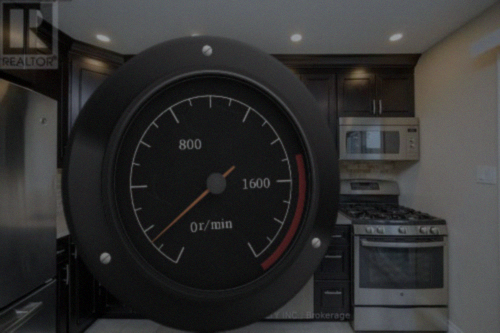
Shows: {"value": 150, "unit": "rpm"}
